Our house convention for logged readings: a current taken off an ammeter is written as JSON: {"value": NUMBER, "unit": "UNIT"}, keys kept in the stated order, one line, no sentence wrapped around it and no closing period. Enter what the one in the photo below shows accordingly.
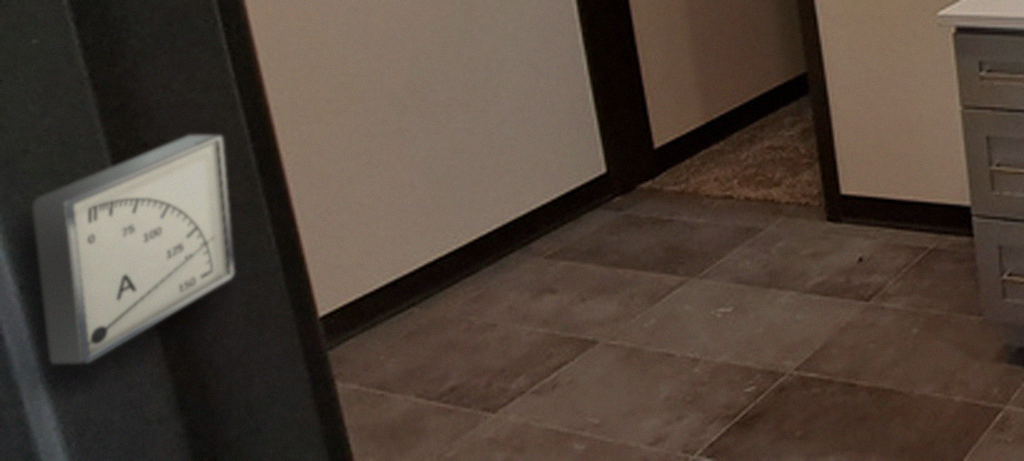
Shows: {"value": 135, "unit": "A"}
